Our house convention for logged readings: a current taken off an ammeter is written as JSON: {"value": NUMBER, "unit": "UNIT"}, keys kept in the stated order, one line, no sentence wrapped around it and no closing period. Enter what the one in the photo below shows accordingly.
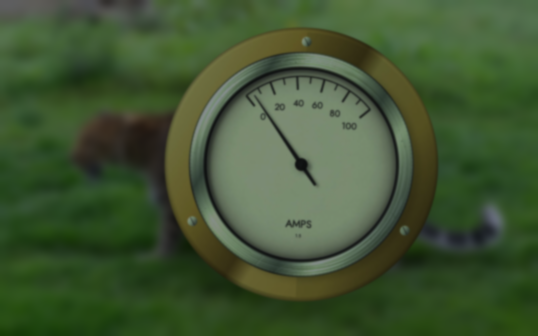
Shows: {"value": 5, "unit": "A"}
